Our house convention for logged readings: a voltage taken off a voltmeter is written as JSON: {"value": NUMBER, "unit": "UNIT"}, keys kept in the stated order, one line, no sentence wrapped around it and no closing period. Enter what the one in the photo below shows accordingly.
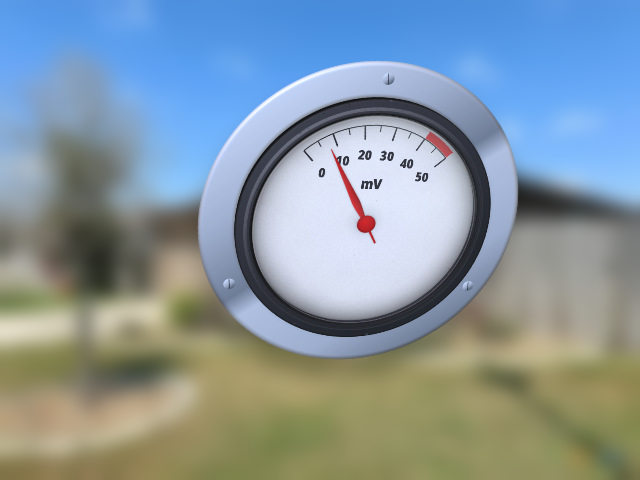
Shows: {"value": 7.5, "unit": "mV"}
